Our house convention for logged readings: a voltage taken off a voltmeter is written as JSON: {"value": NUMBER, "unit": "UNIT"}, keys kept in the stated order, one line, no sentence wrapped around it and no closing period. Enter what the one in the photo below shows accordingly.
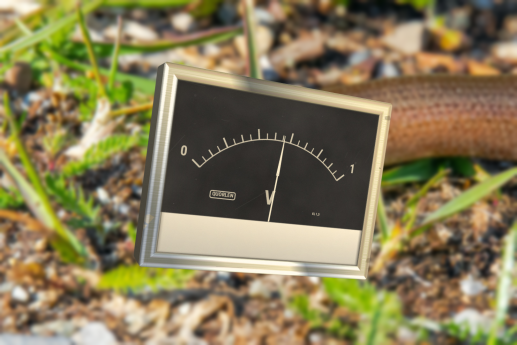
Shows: {"value": 0.55, "unit": "V"}
